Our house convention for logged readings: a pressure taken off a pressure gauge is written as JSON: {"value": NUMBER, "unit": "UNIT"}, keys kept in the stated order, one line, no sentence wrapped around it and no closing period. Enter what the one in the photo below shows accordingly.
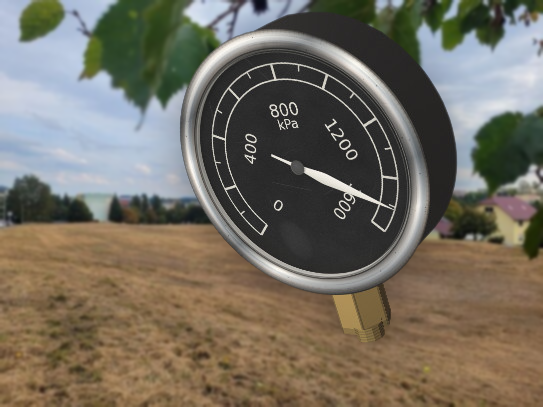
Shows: {"value": 1500, "unit": "kPa"}
